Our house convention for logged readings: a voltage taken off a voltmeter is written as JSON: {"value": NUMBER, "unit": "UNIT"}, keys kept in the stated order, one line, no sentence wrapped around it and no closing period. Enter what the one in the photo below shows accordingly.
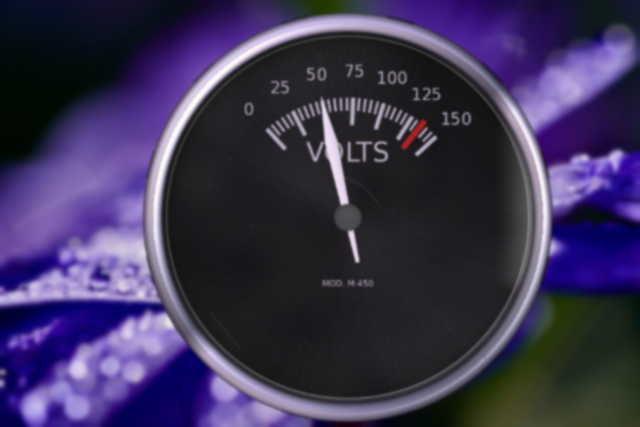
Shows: {"value": 50, "unit": "V"}
